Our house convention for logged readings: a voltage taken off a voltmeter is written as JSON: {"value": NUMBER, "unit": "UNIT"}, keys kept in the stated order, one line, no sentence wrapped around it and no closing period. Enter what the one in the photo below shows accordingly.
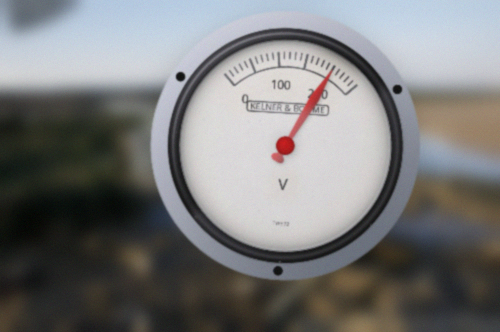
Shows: {"value": 200, "unit": "V"}
